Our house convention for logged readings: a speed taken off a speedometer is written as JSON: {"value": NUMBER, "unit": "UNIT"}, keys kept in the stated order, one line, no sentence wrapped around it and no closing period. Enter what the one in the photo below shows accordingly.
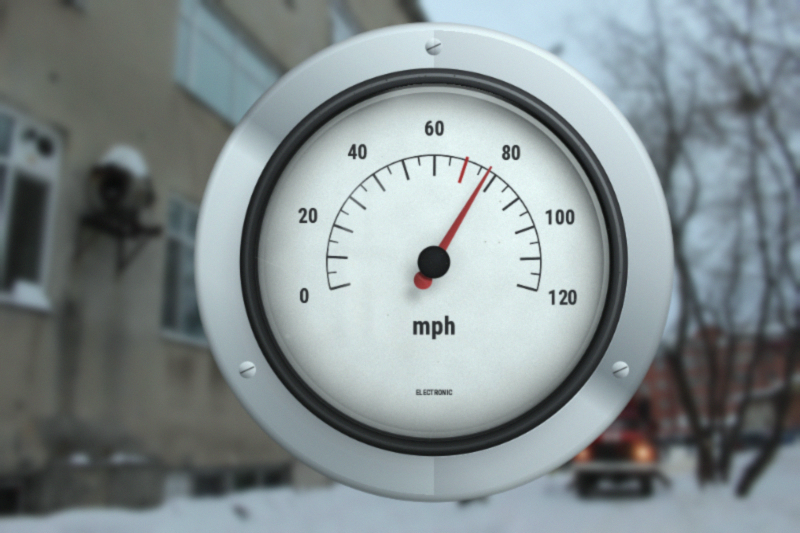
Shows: {"value": 77.5, "unit": "mph"}
